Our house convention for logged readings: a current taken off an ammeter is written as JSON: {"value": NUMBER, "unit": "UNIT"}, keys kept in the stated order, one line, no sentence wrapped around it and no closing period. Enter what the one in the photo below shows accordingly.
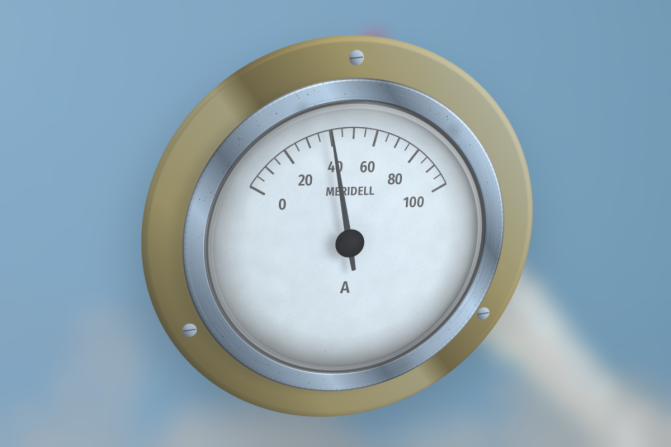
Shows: {"value": 40, "unit": "A"}
